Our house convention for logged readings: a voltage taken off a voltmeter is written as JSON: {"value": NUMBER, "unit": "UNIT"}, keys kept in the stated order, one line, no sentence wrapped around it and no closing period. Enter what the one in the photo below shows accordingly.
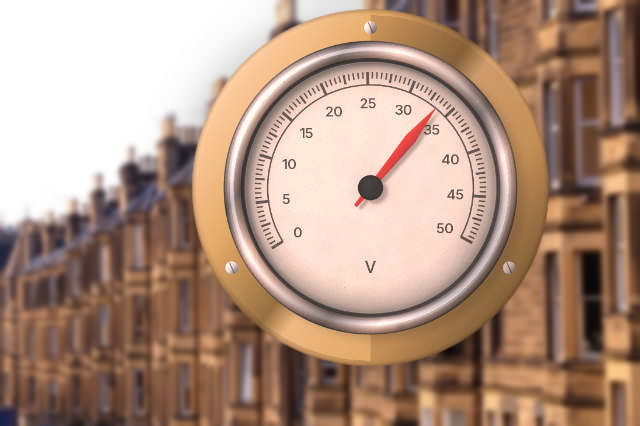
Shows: {"value": 33.5, "unit": "V"}
